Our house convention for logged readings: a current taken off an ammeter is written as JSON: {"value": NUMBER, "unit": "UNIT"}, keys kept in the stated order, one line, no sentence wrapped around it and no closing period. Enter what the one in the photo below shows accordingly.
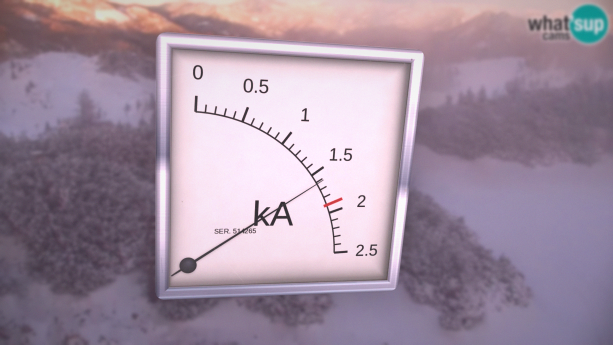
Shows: {"value": 1.6, "unit": "kA"}
